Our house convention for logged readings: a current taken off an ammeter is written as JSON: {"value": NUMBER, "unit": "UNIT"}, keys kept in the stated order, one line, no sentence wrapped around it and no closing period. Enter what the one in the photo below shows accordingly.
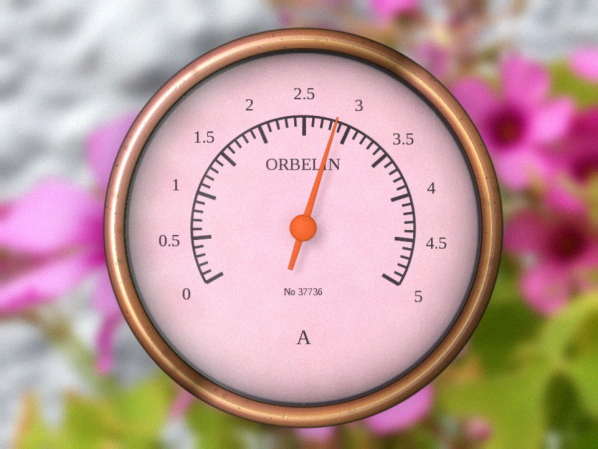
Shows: {"value": 2.85, "unit": "A"}
